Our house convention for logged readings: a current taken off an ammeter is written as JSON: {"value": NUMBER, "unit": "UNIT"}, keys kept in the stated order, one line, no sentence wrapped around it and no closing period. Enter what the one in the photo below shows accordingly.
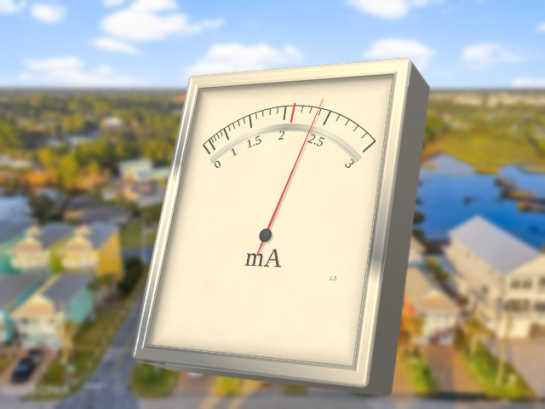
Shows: {"value": 2.4, "unit": "mA"}
